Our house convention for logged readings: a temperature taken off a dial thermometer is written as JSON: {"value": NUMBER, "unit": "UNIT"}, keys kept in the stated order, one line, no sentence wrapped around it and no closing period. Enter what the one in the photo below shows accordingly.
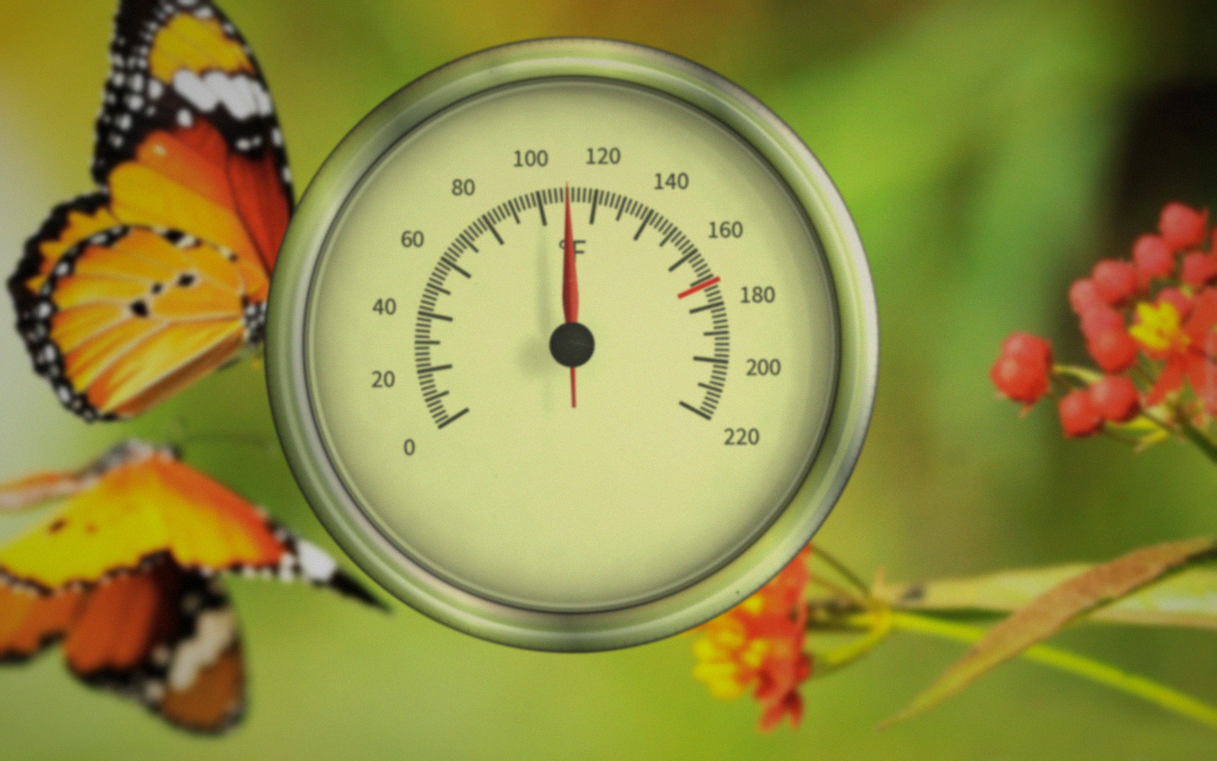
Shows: {"value": 110, "unit": "°F"}
